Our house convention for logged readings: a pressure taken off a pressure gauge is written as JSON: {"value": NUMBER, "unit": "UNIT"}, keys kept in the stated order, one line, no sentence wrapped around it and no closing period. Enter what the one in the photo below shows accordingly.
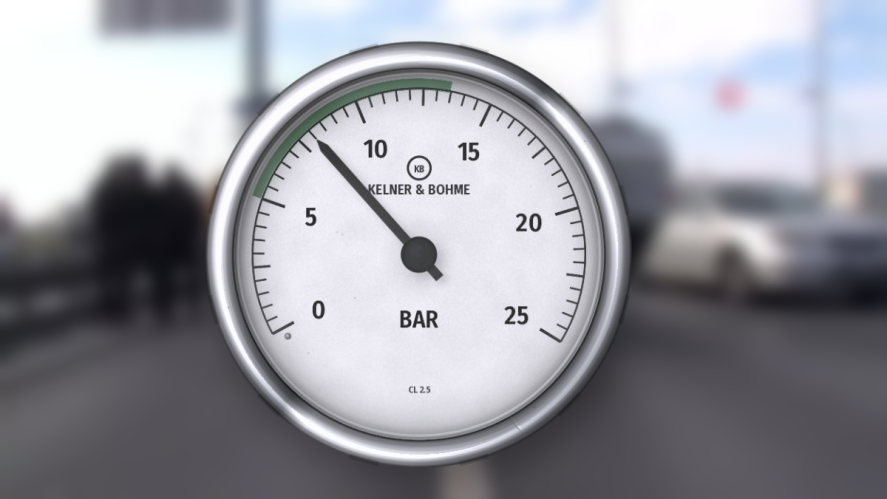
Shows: {"value": 8, "unit": "bar"}
